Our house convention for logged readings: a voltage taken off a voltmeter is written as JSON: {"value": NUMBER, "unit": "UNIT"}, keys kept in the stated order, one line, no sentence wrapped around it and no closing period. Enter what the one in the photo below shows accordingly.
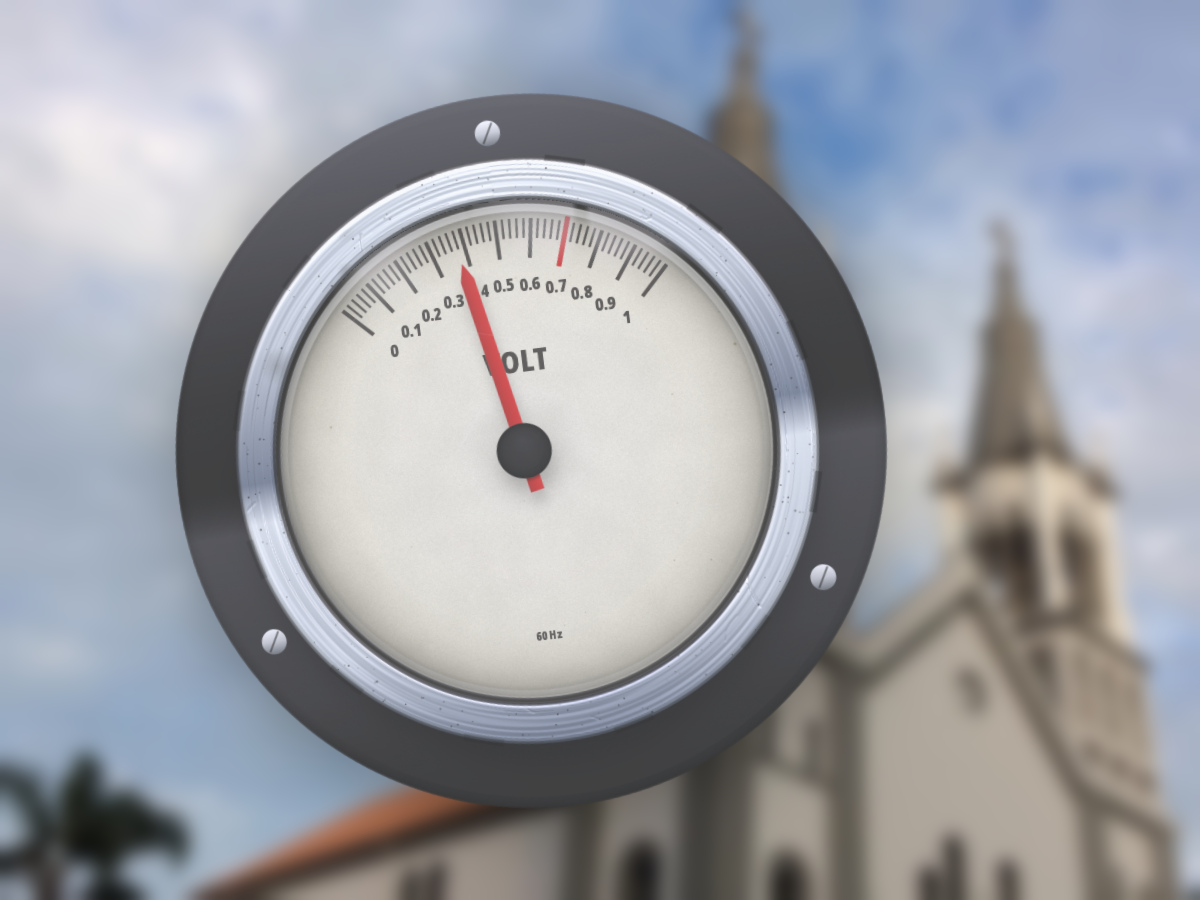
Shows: {"value": 0.38, "unit": "V"}
